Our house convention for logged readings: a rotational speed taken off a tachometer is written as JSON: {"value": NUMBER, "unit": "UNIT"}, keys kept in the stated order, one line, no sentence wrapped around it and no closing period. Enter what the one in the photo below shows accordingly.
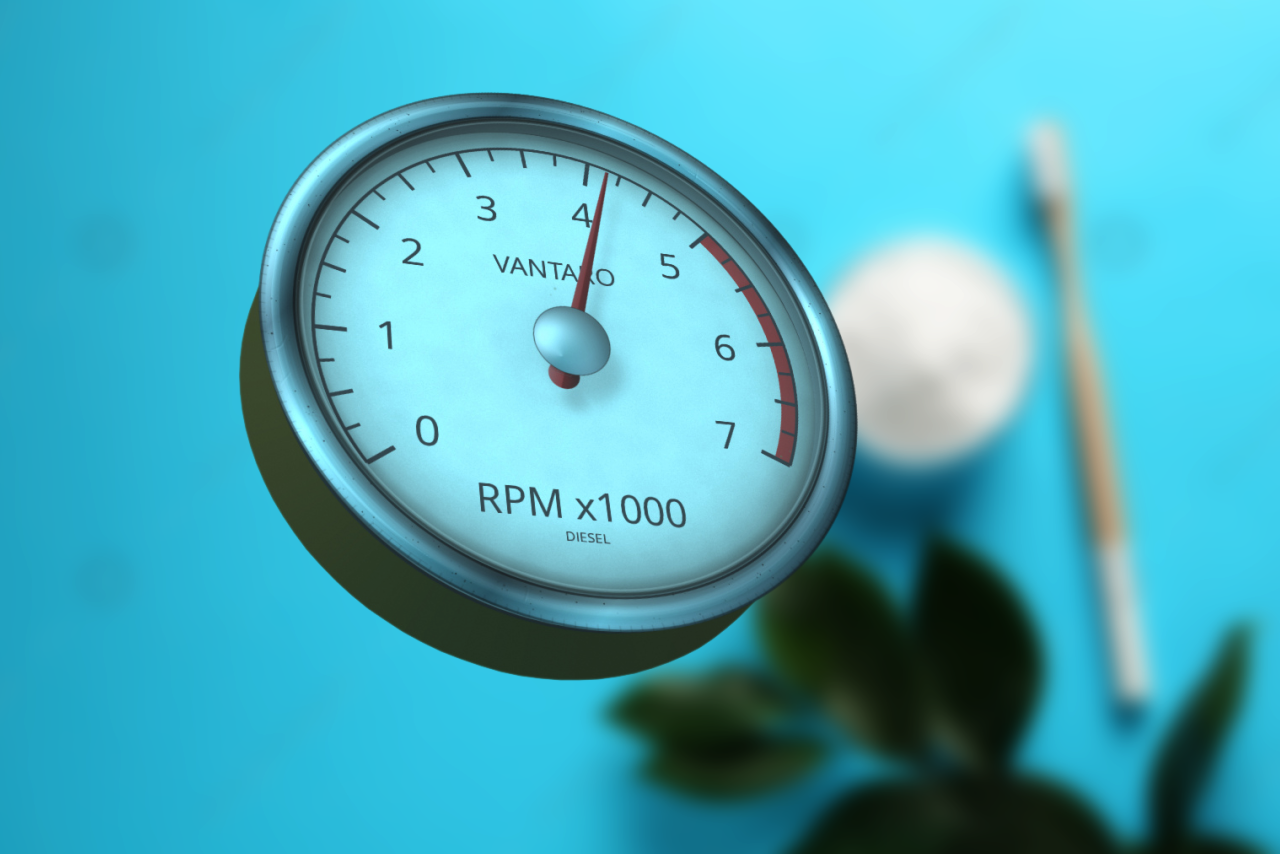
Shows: {"value": 4125, "unit": "rpm"}
